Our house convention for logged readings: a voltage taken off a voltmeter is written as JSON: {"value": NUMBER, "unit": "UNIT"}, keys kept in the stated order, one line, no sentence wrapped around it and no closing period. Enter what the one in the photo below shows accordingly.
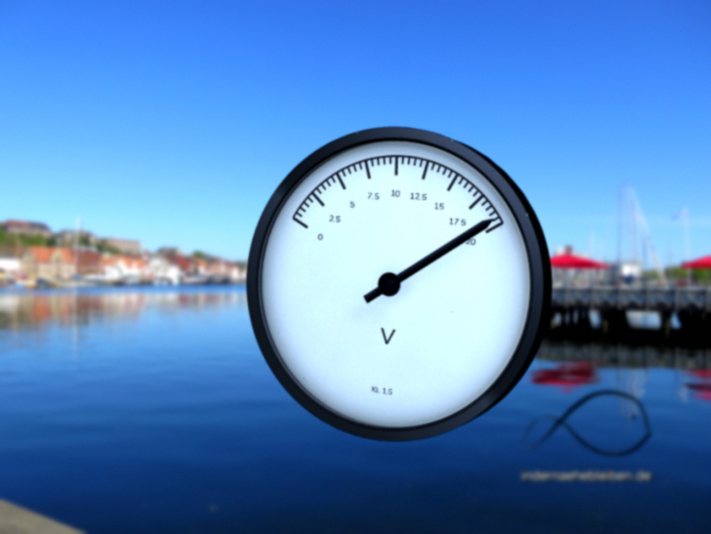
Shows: {"value": 19.5, "unit": "V"}
